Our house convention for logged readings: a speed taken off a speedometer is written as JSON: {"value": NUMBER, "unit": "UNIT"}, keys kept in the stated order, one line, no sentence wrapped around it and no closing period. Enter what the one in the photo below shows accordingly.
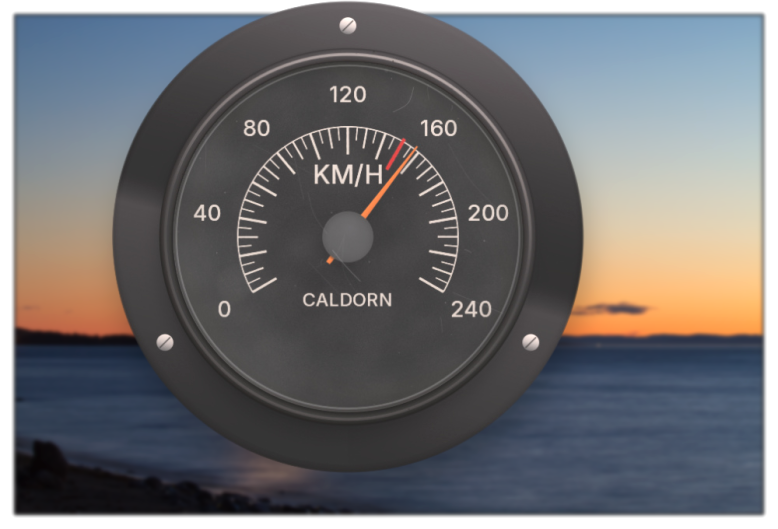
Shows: {"value": 157.5, "unit": "km/h"}
